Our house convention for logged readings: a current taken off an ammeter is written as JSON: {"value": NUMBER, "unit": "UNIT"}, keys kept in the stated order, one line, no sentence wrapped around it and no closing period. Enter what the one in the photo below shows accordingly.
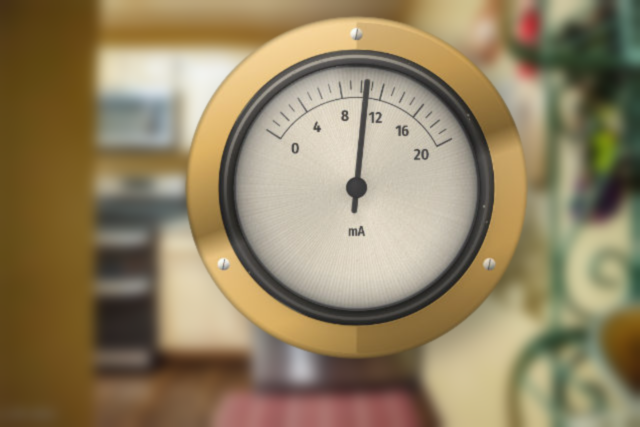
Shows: {"value": 10.5, "unit": "mA"}
